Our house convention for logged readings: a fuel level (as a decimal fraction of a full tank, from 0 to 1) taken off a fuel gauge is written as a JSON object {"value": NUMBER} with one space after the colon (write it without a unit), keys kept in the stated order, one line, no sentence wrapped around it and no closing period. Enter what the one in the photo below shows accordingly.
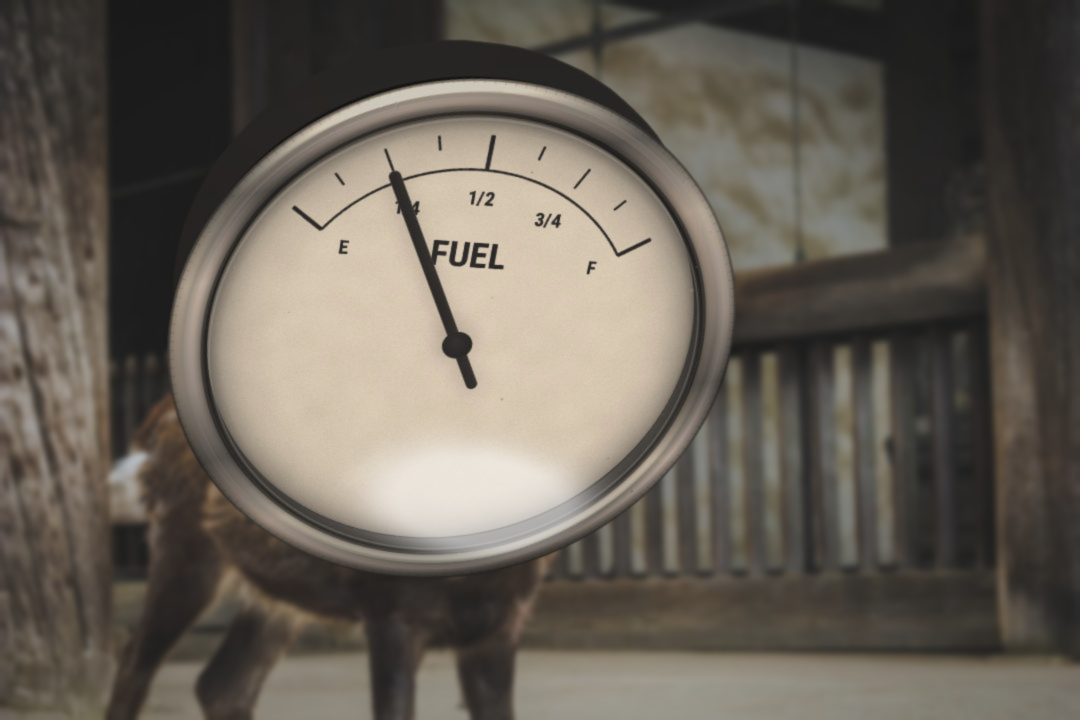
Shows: {"value": 0.25}
